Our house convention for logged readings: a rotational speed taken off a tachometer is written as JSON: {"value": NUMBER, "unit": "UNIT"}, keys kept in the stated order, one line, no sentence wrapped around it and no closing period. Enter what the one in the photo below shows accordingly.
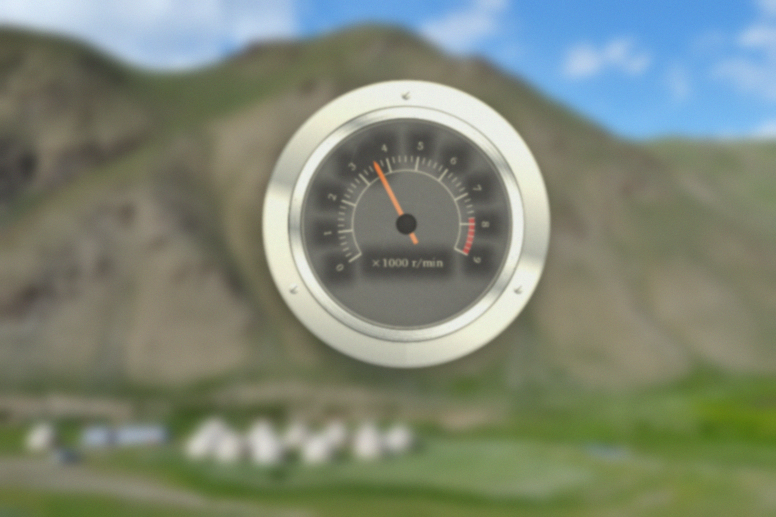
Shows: {"value": 3600, "unit": "rpm"}
